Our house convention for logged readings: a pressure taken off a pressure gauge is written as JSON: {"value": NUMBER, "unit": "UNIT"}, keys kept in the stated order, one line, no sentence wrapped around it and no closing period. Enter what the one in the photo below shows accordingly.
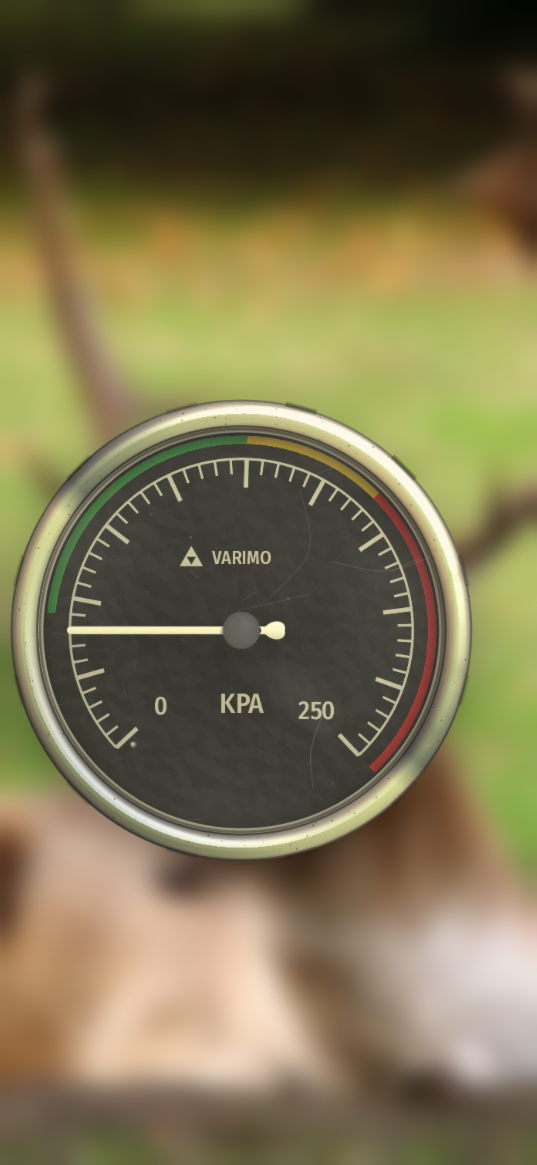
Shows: {"value": 40, "unit": "kPa"}
